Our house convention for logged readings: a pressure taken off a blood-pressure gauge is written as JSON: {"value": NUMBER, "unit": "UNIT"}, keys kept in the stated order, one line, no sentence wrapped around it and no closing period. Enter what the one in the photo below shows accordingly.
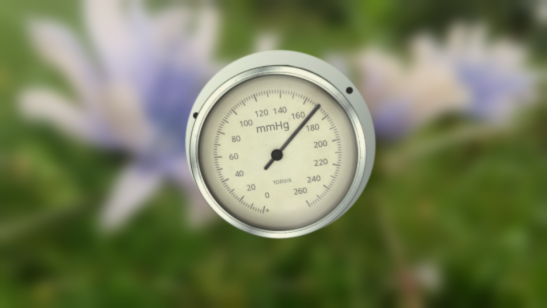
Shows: {"value": 170, "unit": "mmHg"}
